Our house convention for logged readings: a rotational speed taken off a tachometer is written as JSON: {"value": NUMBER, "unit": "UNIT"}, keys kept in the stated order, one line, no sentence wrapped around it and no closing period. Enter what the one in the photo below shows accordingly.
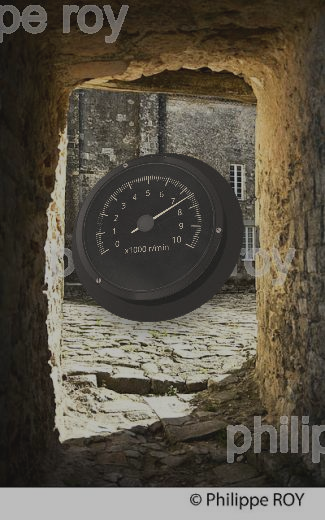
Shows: {"value": 7500, "unit": "rpm"}
